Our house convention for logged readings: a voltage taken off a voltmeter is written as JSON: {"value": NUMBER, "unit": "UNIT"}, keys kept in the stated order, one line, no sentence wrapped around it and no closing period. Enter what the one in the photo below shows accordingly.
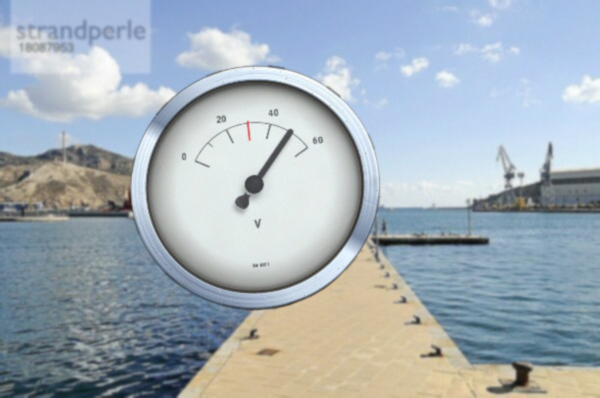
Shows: {"value": 50, "unit": "V"}
